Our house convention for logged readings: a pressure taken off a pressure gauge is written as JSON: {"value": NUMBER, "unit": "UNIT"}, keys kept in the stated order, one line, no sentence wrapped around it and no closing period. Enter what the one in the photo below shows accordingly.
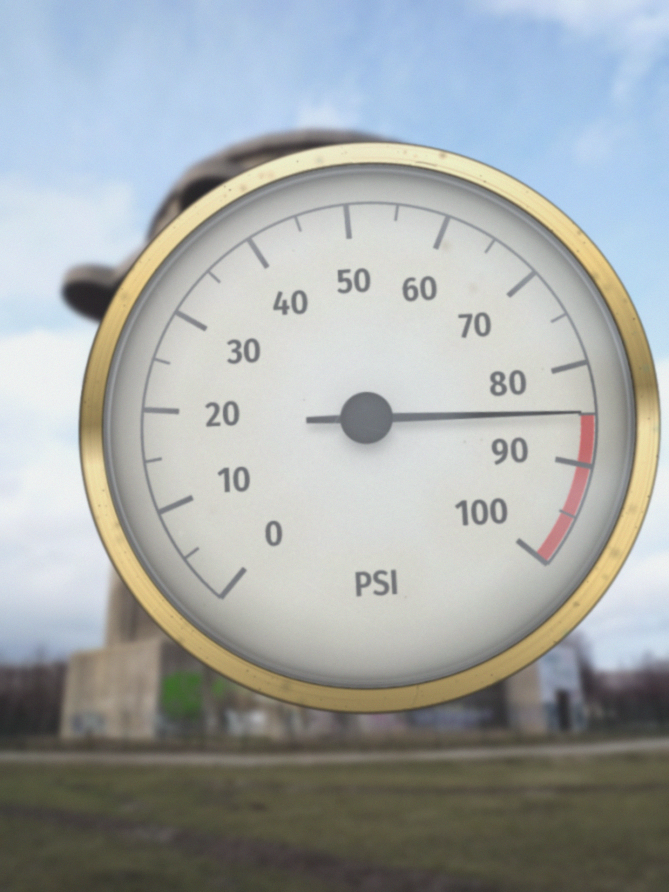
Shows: {"value": 85, "unit": "psi"}
